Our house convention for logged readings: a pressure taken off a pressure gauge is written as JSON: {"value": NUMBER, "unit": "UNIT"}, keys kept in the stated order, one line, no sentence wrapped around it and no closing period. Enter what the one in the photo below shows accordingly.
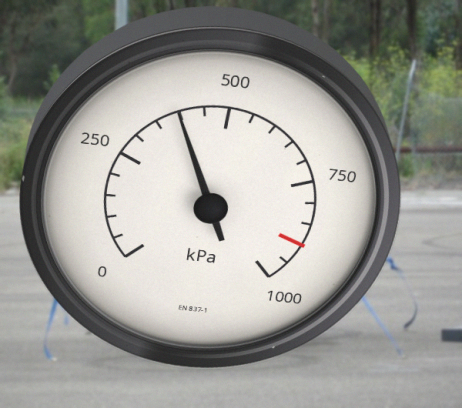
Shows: {"value": 400, "unit": "kPa"}
